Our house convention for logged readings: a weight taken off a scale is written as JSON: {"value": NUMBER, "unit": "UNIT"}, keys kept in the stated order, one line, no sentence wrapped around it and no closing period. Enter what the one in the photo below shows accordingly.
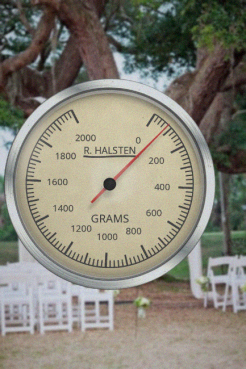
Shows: {"value": 80, "unit": "g"}
